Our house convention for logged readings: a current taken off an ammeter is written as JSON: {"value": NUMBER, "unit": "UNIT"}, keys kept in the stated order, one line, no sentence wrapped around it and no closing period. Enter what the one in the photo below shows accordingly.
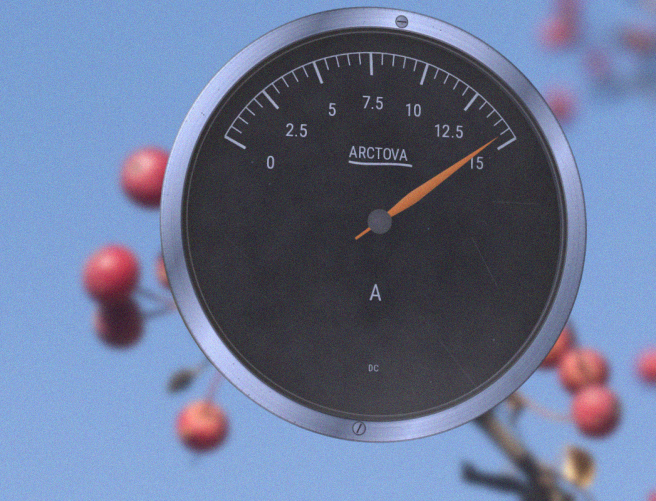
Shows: {"value": 14.5, "unit": "A"}
